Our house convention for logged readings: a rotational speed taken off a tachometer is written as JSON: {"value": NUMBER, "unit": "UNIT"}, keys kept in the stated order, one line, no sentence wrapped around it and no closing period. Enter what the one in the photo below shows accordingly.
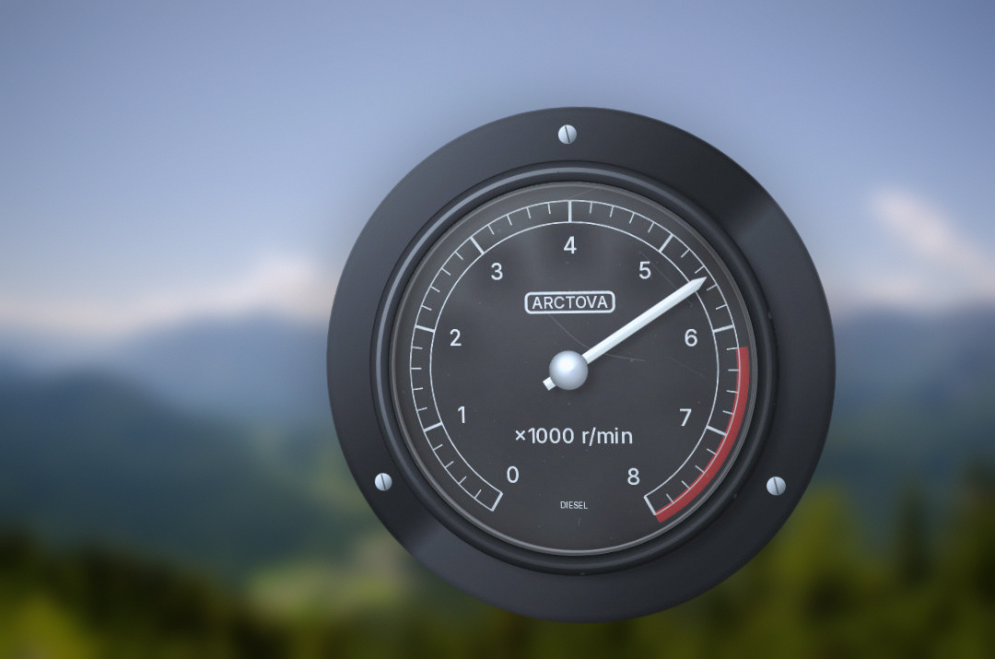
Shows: {"value": 5500, "unit": "rpm"}
